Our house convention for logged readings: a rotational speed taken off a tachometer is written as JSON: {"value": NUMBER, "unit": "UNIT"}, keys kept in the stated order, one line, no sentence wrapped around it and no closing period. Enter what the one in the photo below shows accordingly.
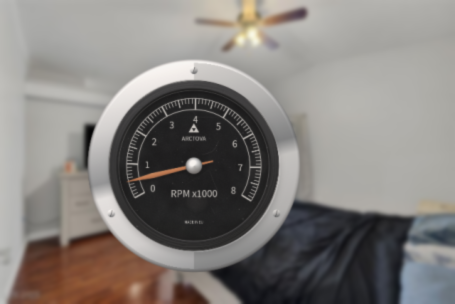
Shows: {"value": 500, "unit": "rpm"}
